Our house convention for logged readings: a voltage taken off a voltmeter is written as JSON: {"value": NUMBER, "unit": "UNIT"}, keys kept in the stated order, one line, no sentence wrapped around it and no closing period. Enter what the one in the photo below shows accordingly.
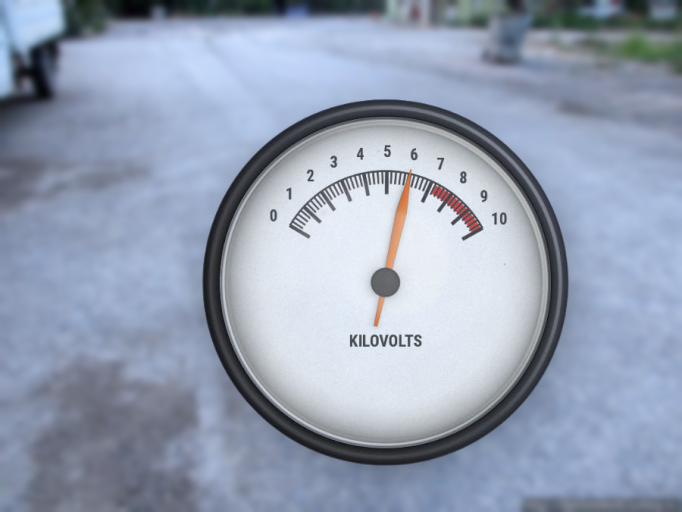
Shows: {"value": 6, "unit": "kV"}
